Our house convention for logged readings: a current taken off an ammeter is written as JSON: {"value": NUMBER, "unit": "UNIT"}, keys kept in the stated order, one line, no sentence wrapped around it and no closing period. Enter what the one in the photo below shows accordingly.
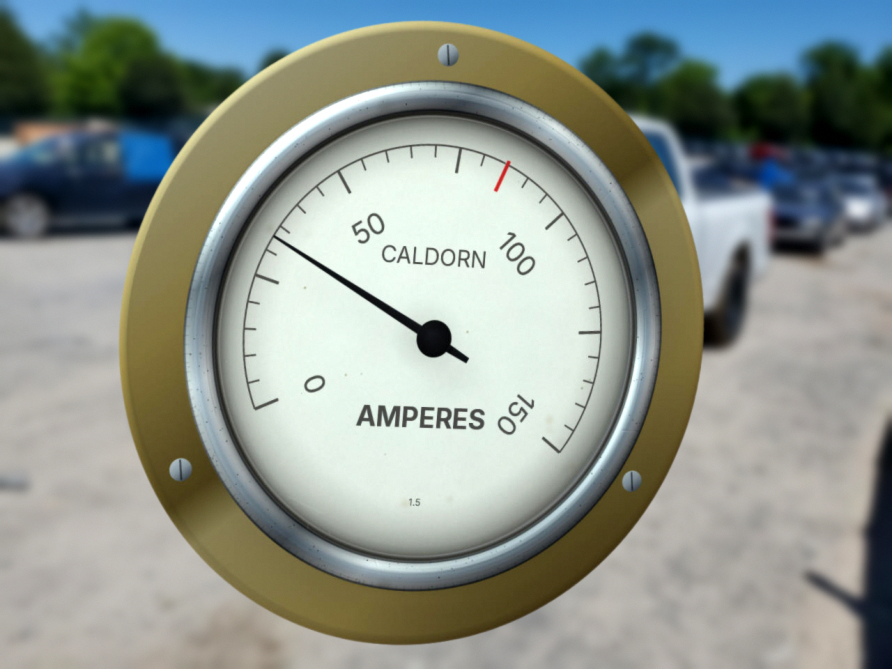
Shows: {"value": 32.5, "unit": "A"}
